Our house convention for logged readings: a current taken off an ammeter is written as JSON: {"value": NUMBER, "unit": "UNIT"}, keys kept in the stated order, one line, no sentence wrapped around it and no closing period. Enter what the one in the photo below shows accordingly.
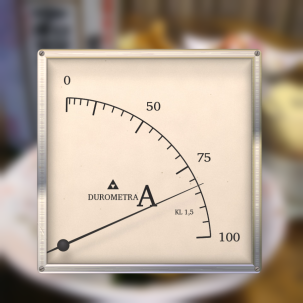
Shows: {"value": 82.5, "unit": "A"}
